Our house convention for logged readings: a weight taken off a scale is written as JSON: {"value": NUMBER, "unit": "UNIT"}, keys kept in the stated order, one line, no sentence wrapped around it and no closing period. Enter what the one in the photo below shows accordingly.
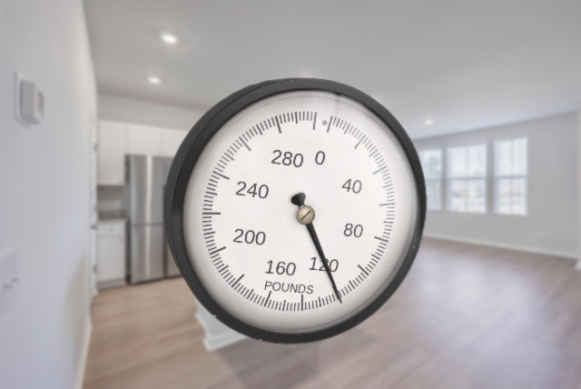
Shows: {"value": 120, "unit": "lb"}
